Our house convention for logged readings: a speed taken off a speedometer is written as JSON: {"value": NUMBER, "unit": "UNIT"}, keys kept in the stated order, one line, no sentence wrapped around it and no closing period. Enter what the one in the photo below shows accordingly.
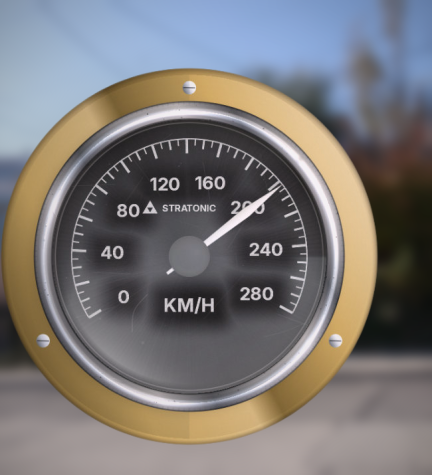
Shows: {"value": 202.5, "unit": "km/h"}
